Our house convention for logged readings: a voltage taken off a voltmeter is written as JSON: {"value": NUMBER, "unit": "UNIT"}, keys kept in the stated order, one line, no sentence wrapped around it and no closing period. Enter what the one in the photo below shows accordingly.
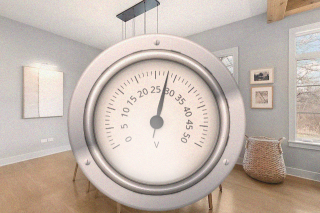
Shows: {"value": 28, "unit": "V"}
